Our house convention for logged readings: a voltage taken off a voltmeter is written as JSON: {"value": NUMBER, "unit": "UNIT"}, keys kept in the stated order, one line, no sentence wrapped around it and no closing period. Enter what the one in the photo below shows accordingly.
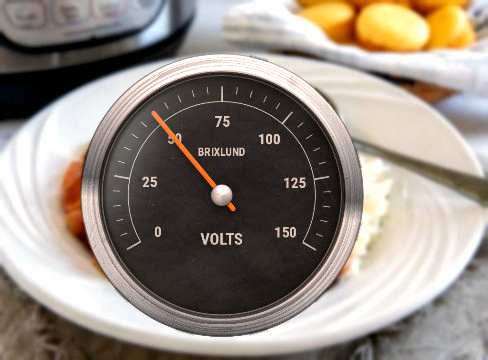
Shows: {"value": 50, "unit": "V"}
